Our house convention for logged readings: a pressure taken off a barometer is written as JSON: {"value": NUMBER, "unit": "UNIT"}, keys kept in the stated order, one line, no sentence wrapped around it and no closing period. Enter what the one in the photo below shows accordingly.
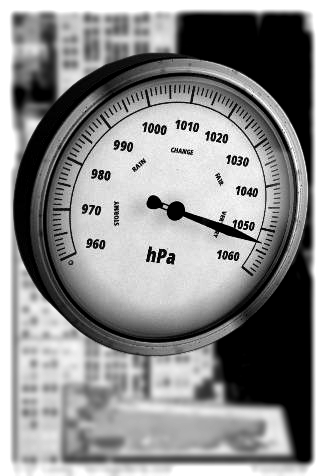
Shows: {"value": 1053, "unit": "hPa"}
